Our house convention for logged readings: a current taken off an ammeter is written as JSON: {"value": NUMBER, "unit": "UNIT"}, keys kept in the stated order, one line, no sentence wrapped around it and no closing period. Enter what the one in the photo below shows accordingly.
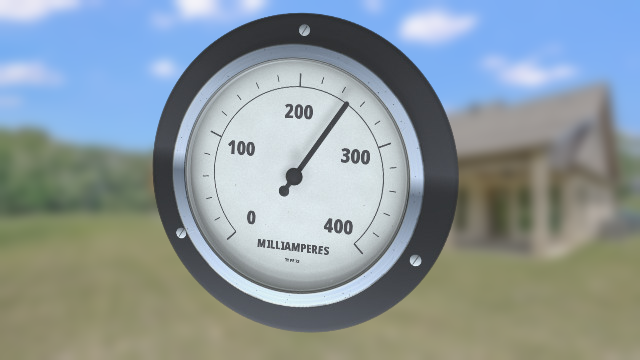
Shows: {"value": 250, "unit": "mA"}
